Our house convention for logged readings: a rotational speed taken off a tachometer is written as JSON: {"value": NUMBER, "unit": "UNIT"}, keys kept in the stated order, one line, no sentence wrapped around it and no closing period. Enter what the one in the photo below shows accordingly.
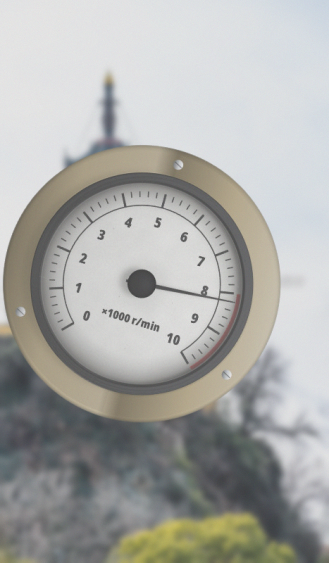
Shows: {"value": 8200, "unit": "rpm"}
